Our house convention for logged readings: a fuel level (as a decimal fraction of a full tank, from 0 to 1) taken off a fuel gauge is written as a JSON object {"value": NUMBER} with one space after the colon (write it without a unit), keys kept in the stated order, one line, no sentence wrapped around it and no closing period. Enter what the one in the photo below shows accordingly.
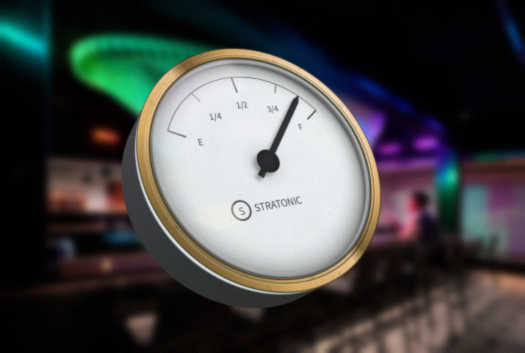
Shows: {"value": 0.875}
